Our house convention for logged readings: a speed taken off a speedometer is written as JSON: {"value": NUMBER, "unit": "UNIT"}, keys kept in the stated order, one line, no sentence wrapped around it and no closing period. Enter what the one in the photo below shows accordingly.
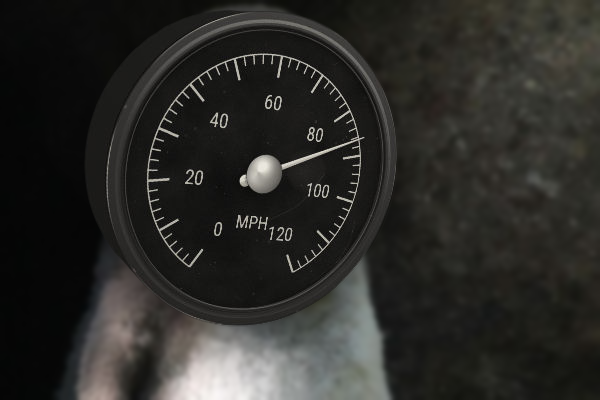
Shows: {"value": 86, "unit": "mph"}
